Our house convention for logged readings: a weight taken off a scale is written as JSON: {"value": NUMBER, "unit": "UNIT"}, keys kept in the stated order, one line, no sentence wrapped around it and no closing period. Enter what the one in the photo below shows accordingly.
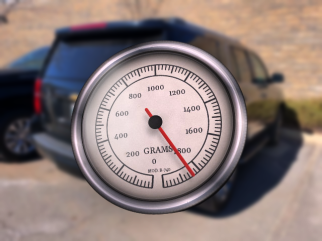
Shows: {"value": 1840, "unit": "g"}
